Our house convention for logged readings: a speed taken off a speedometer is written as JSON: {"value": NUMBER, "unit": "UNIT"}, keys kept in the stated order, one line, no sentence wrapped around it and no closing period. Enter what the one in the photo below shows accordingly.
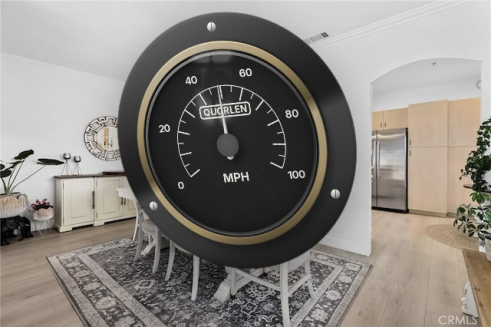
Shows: {"value": 50, "unit": "mph"}
